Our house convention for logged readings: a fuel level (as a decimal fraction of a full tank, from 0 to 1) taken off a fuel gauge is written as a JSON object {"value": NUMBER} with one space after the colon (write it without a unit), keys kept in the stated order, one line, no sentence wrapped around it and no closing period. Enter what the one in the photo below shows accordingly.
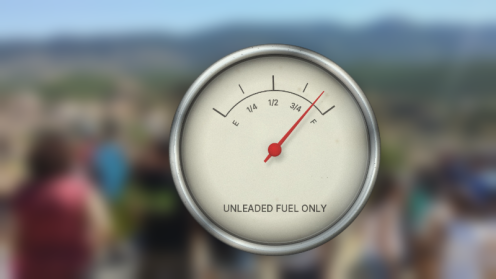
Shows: {"value": 0.875}
